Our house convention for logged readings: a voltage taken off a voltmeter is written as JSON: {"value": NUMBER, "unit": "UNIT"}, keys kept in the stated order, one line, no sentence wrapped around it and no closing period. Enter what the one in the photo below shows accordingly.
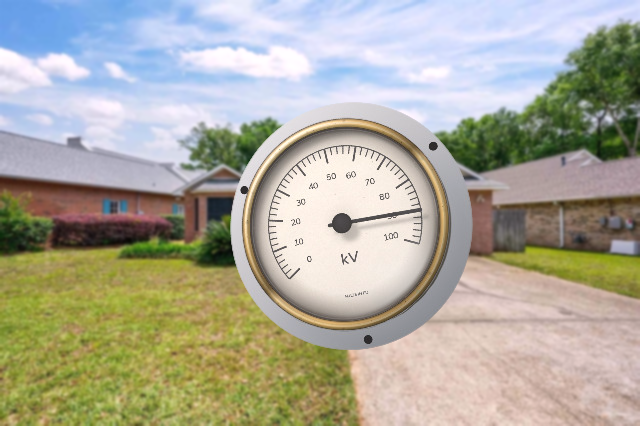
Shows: {"value": 90, "unit": "kV"}
